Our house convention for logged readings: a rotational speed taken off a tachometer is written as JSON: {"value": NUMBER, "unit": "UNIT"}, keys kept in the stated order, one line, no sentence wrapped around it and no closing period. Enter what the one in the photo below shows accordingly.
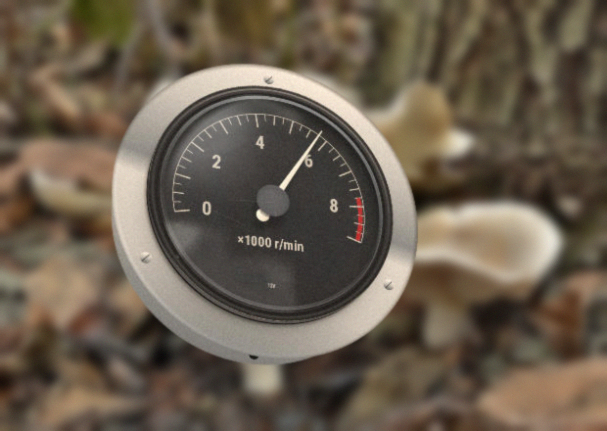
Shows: {"value": 5750, "unit": "rpm"}
